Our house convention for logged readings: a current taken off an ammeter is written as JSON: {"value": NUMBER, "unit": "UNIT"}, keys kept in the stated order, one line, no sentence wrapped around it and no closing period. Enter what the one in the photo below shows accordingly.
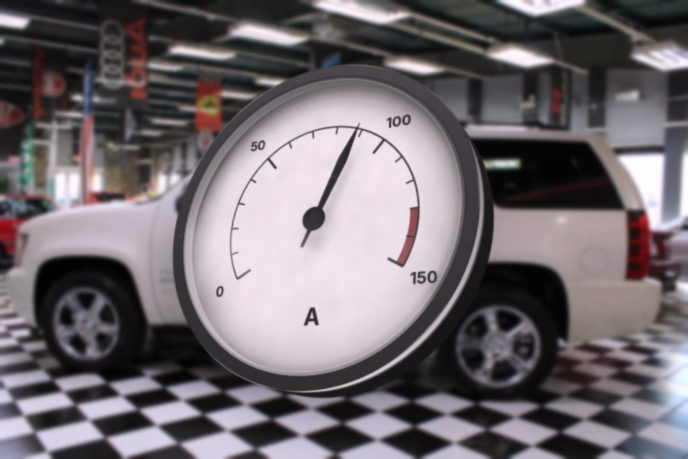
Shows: {"value": 90, "unit": "A"}
